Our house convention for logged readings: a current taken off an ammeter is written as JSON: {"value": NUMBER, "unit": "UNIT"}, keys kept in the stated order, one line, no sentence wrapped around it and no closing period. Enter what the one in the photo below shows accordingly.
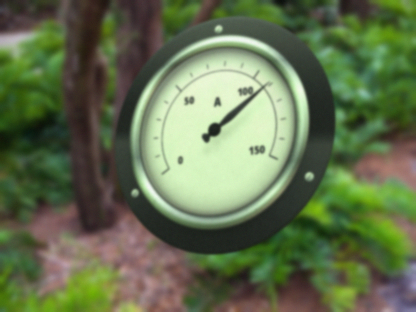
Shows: {"value": 110, "unit": "A"}
